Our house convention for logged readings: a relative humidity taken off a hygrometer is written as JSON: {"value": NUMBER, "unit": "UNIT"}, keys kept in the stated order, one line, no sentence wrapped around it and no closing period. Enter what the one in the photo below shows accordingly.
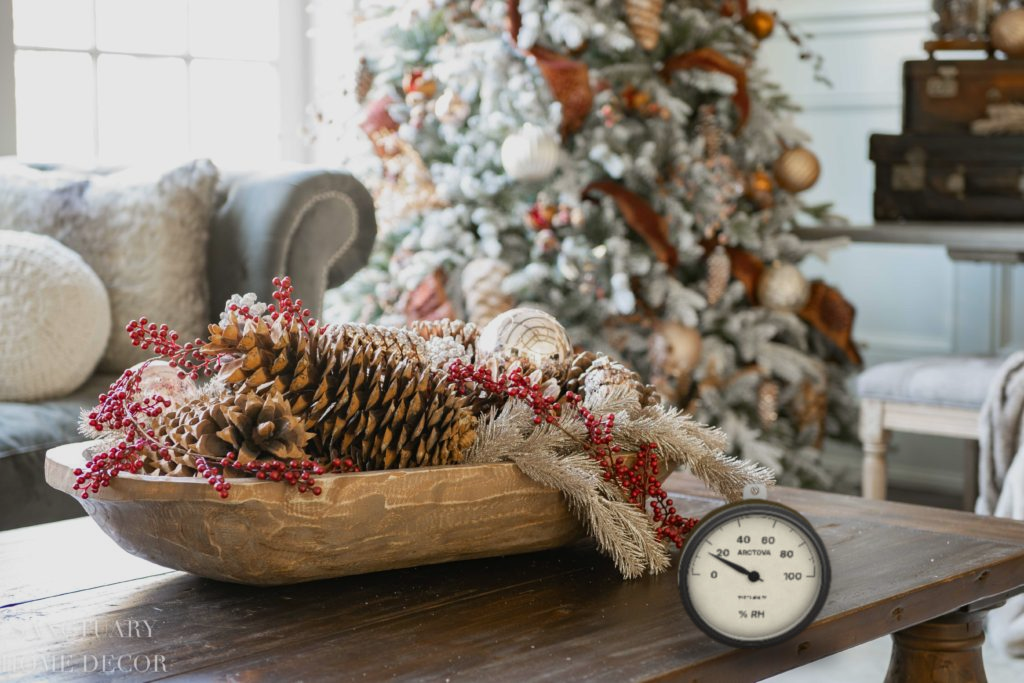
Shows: {"value": 15, "unit": "%"}
